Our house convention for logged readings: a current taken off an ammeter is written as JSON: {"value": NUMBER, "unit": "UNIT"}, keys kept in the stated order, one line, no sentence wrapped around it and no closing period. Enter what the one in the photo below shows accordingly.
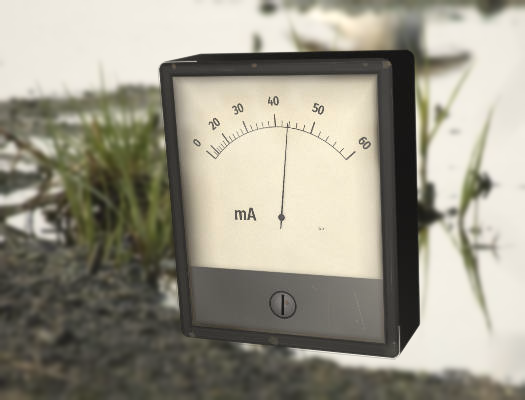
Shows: {"value": 44, "unit": "mA"}
